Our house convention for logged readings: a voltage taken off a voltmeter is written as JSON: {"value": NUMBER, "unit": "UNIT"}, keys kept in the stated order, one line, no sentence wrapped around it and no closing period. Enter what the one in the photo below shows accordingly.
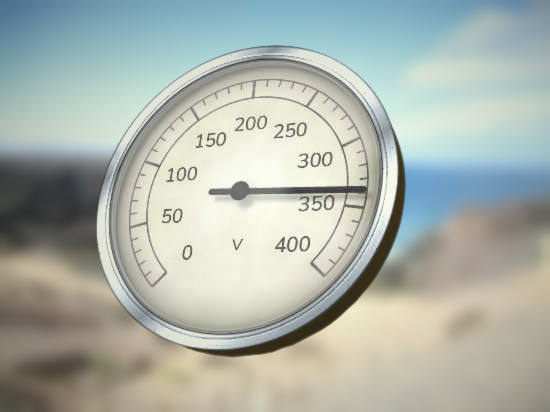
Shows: {"value": 340, "unit": "V"}
